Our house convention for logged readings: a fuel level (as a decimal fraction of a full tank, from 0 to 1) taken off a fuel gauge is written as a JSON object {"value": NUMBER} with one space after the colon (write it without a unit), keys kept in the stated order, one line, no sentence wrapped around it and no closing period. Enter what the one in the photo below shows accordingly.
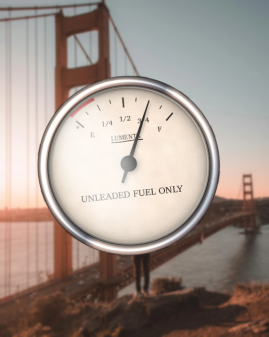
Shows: {"value": 0.75}
